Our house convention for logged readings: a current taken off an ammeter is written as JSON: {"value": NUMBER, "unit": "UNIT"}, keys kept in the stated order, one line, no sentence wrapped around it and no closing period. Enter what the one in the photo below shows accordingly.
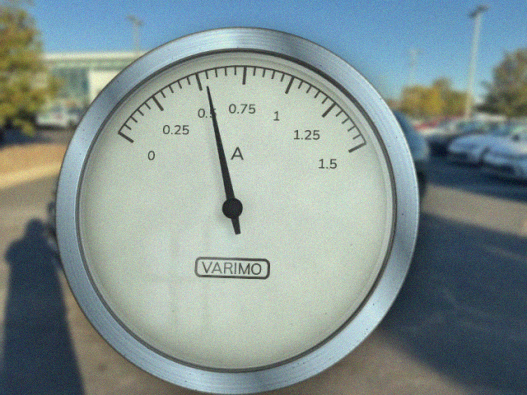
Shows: {"value": 0.55, "unit": "A"}
